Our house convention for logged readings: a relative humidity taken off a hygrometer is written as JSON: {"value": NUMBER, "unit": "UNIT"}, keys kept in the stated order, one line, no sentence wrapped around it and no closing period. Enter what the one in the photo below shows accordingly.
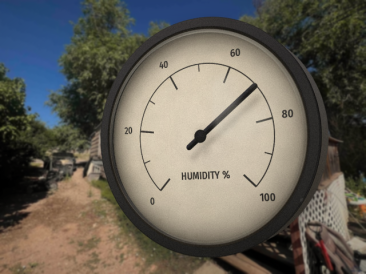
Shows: {"value": 70, "unit": "%"}
